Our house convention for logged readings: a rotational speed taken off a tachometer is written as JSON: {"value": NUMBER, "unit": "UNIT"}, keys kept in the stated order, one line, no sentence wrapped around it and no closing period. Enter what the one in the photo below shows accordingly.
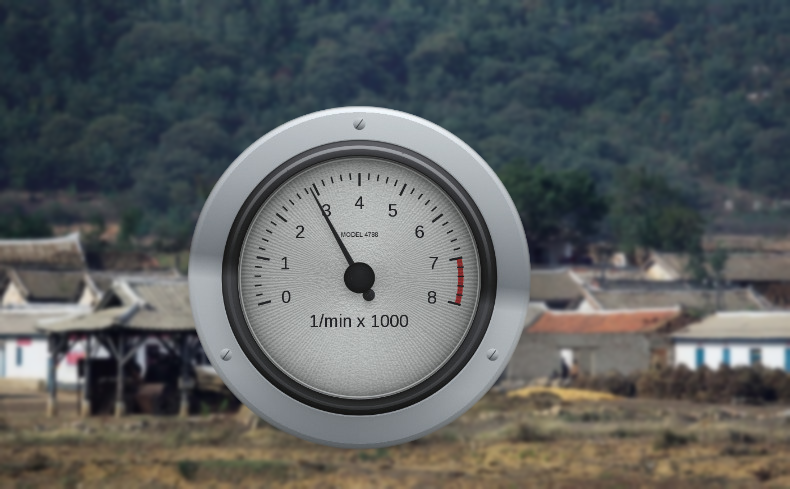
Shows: {"value": 2900, "unit": "rpm"}
